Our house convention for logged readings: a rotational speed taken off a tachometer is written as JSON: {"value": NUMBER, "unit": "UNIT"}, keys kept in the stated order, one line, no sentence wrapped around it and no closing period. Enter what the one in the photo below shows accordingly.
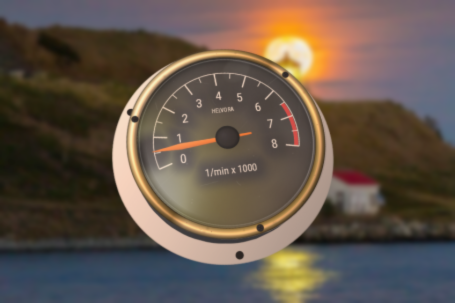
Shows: {"value": 500, "unit": "rpm"}
